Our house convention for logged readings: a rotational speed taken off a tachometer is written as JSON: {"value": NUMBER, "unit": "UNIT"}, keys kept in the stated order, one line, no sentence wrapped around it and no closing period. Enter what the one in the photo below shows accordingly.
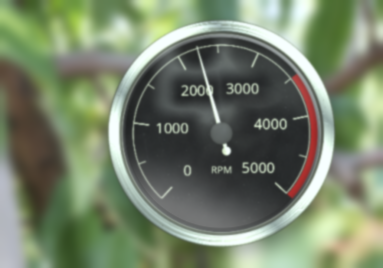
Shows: {"value": 2250, "unit": "rpm"}
